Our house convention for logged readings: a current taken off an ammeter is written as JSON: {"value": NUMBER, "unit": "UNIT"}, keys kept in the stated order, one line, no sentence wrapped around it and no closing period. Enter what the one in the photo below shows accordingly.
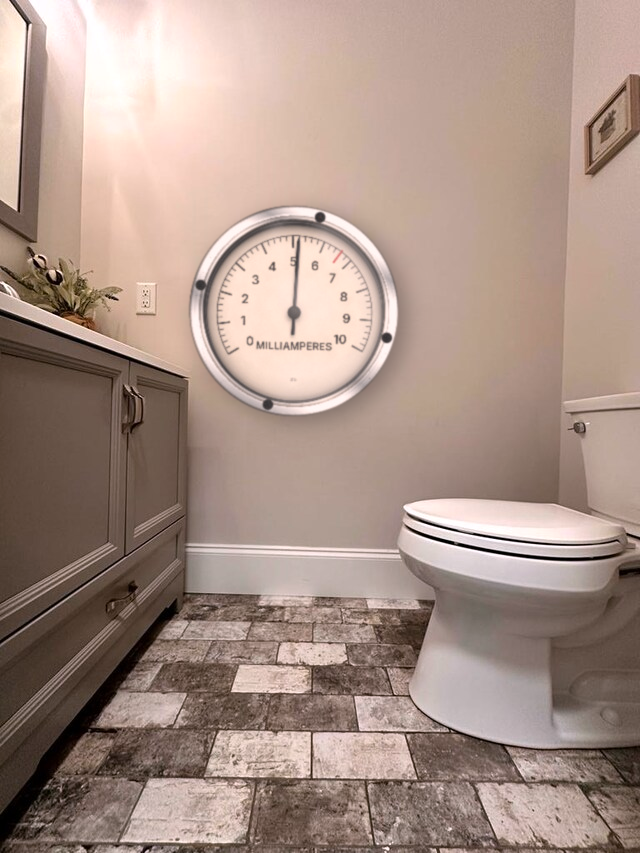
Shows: {"value": 5.2, "unit": "mA"}
